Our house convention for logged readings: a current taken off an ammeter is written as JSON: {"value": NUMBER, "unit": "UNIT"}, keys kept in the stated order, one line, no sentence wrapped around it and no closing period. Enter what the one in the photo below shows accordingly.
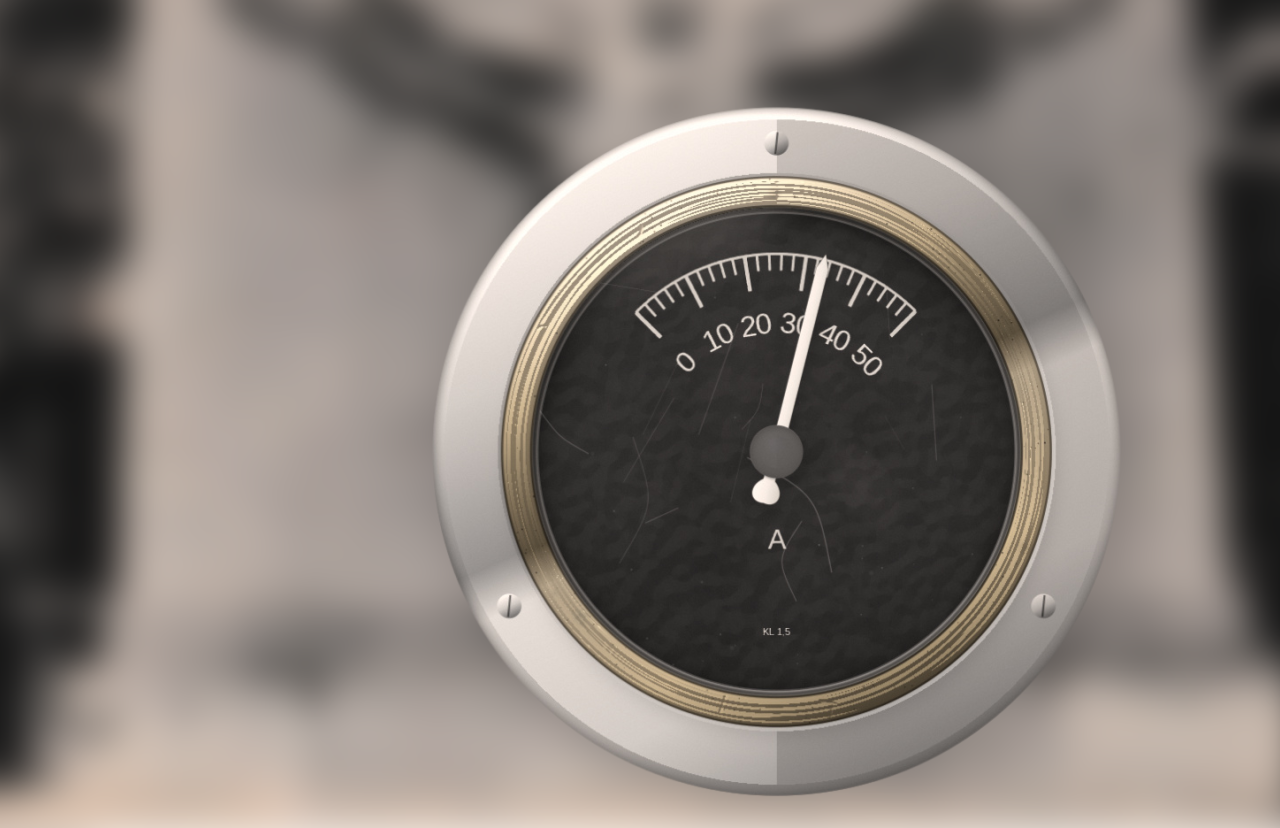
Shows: {"value": 33, "unit": "A"}
